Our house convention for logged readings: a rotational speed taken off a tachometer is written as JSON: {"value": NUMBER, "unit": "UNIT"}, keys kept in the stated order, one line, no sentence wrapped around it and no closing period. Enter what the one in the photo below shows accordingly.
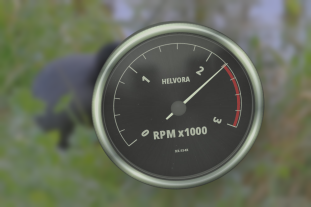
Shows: {"value": 2200, "unit": "rpm"}
